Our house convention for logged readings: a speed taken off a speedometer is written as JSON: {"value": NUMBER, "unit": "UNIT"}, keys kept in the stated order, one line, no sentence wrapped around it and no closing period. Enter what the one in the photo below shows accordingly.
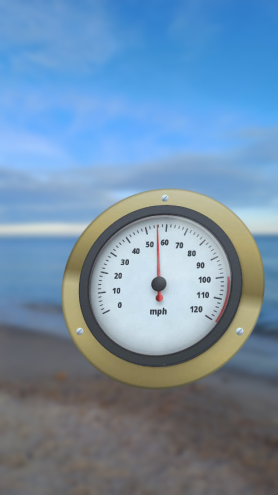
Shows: {"value": 56, "unit": "mph"}
